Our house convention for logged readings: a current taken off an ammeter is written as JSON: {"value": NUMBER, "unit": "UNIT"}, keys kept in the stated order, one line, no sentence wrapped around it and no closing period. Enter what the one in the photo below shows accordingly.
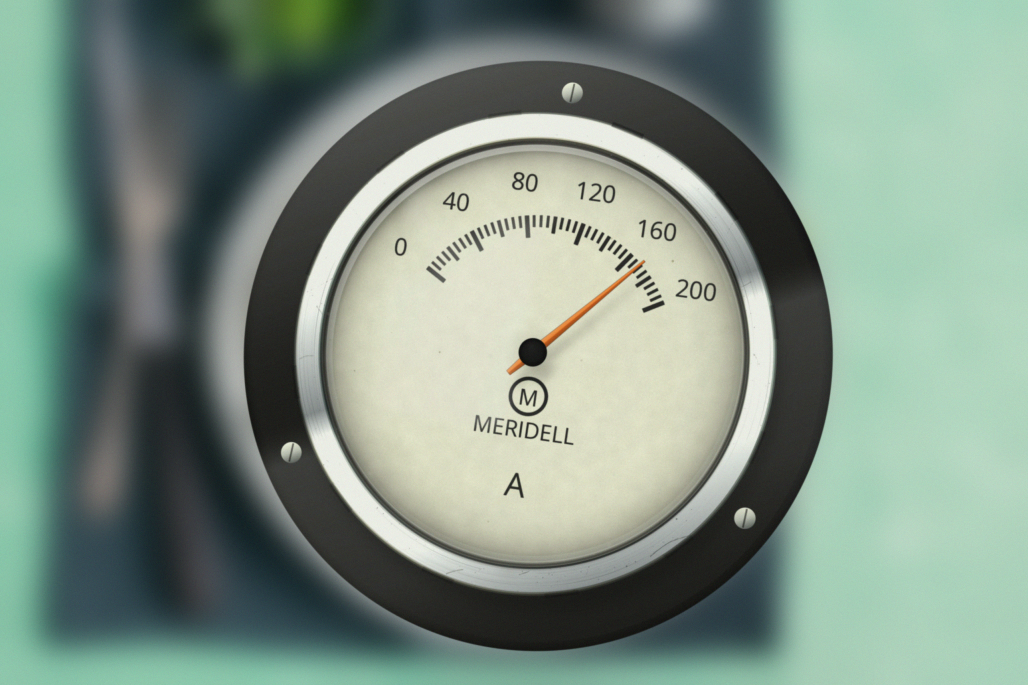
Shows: {"value": 170, "unit": "A"}
